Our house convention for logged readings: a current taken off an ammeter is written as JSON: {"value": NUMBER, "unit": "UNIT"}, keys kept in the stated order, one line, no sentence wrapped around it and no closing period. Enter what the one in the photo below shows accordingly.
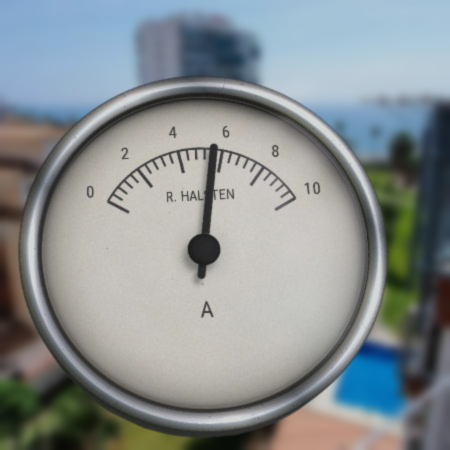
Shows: {"value": 5.6, "unit": "A"}
